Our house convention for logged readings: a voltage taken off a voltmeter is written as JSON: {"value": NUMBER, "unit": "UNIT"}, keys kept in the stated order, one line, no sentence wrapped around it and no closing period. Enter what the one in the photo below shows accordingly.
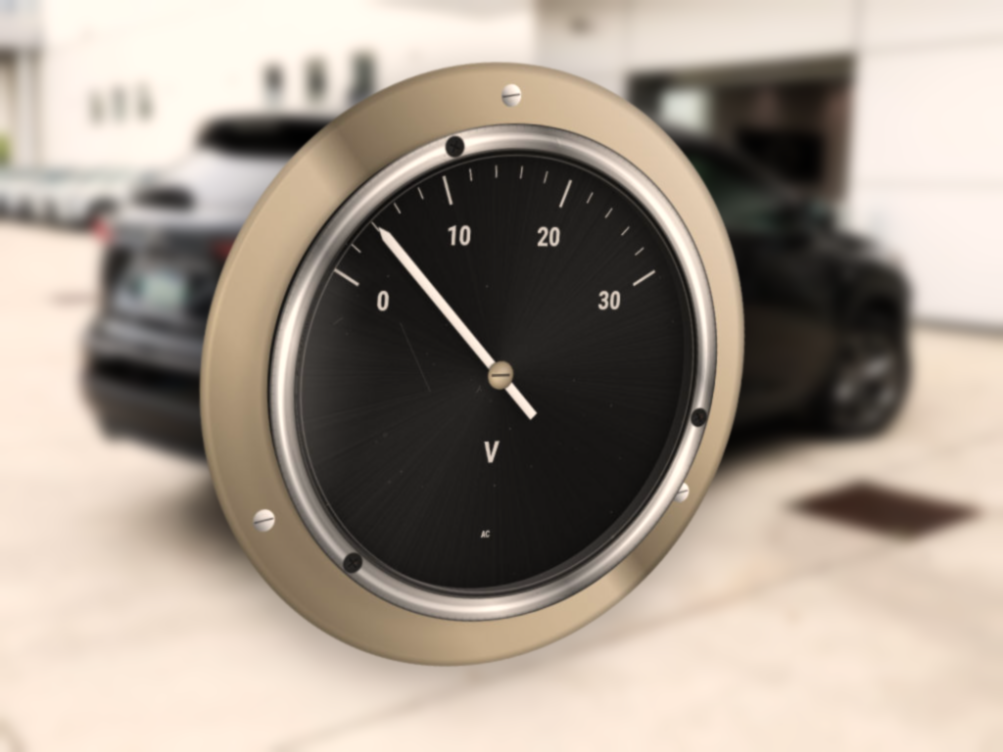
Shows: {"value": 4, "unit": "V"}
